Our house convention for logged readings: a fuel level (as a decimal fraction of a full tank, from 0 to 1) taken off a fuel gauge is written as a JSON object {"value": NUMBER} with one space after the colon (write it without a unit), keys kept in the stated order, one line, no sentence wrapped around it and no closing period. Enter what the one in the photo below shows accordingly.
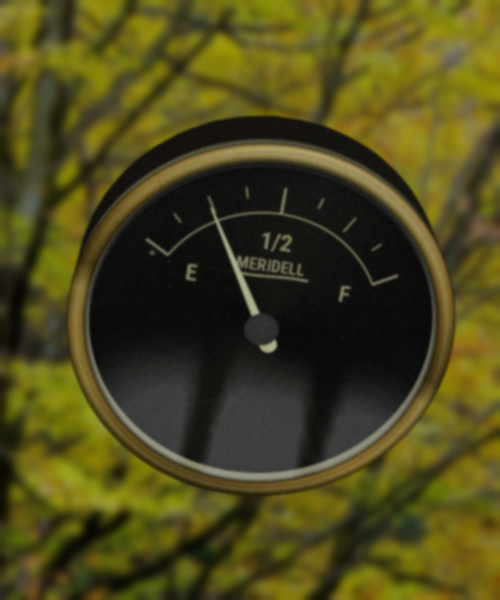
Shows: {"value": 0.25}
